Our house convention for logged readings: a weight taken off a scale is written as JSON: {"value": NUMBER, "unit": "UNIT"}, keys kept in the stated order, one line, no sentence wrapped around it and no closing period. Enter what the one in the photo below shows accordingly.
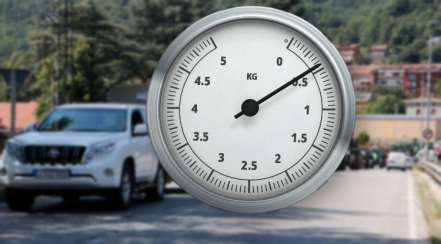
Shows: {"value": 0.45, "unit": "kg"}
